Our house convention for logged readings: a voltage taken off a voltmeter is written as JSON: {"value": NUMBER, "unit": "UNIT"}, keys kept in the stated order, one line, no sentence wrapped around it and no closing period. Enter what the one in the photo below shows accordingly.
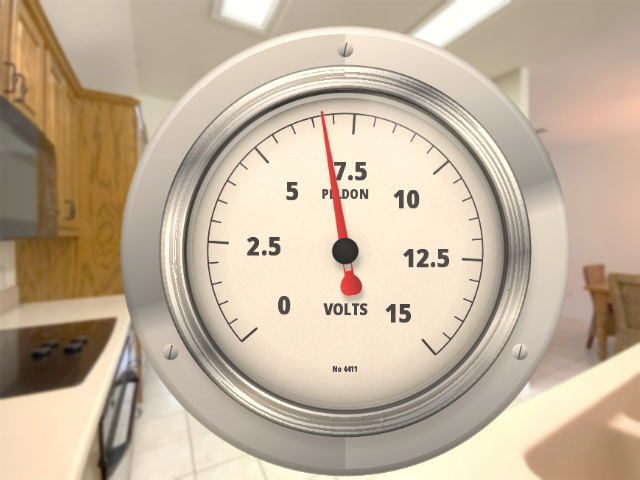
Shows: {"value": 6.75, "unit": "V"}
